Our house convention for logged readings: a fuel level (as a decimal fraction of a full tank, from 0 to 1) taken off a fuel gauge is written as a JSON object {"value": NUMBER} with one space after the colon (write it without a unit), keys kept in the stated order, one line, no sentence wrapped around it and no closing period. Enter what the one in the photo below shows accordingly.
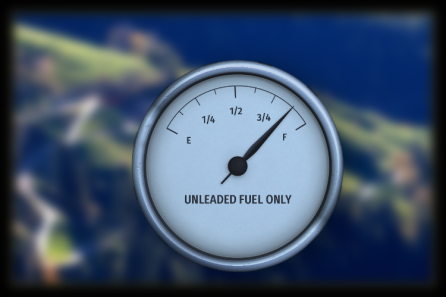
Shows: {"value": 0.875}
